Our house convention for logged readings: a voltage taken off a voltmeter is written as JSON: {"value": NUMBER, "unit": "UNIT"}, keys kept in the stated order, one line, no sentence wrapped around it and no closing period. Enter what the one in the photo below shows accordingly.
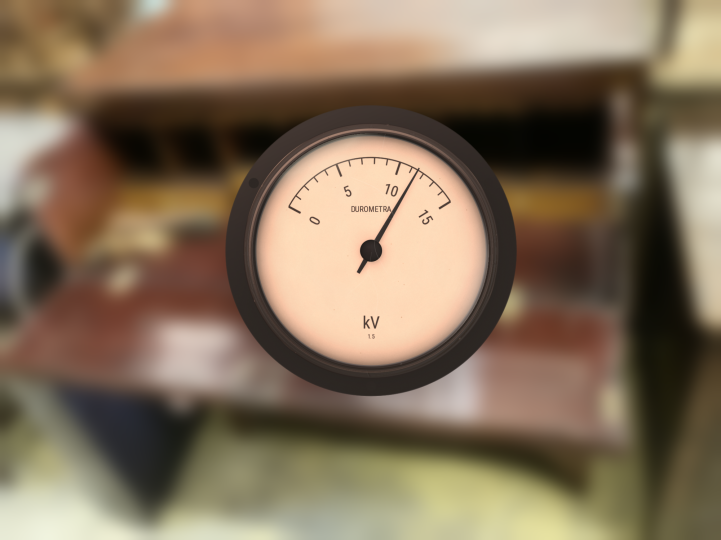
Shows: {"value": 11.5, "unit": "kV"}
